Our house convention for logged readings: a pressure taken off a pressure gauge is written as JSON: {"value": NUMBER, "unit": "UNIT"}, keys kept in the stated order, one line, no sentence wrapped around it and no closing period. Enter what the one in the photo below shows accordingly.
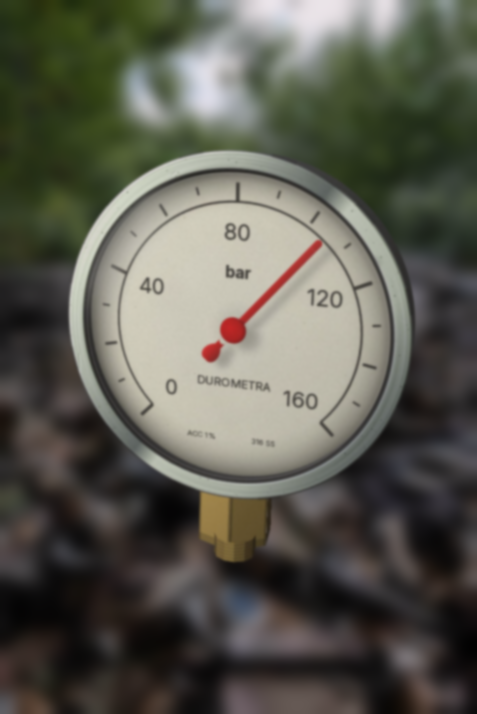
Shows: {"value": 105, "unit": "bar"}
